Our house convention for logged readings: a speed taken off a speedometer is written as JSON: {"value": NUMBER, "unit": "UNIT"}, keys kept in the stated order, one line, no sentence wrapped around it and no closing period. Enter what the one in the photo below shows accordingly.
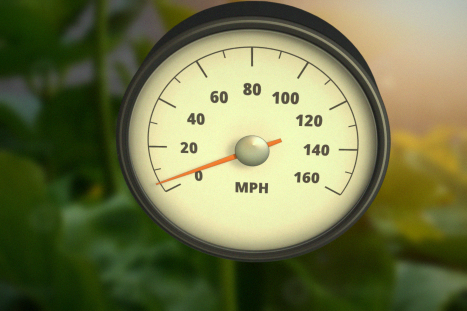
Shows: {"value": 5, "unit": "mph"}
